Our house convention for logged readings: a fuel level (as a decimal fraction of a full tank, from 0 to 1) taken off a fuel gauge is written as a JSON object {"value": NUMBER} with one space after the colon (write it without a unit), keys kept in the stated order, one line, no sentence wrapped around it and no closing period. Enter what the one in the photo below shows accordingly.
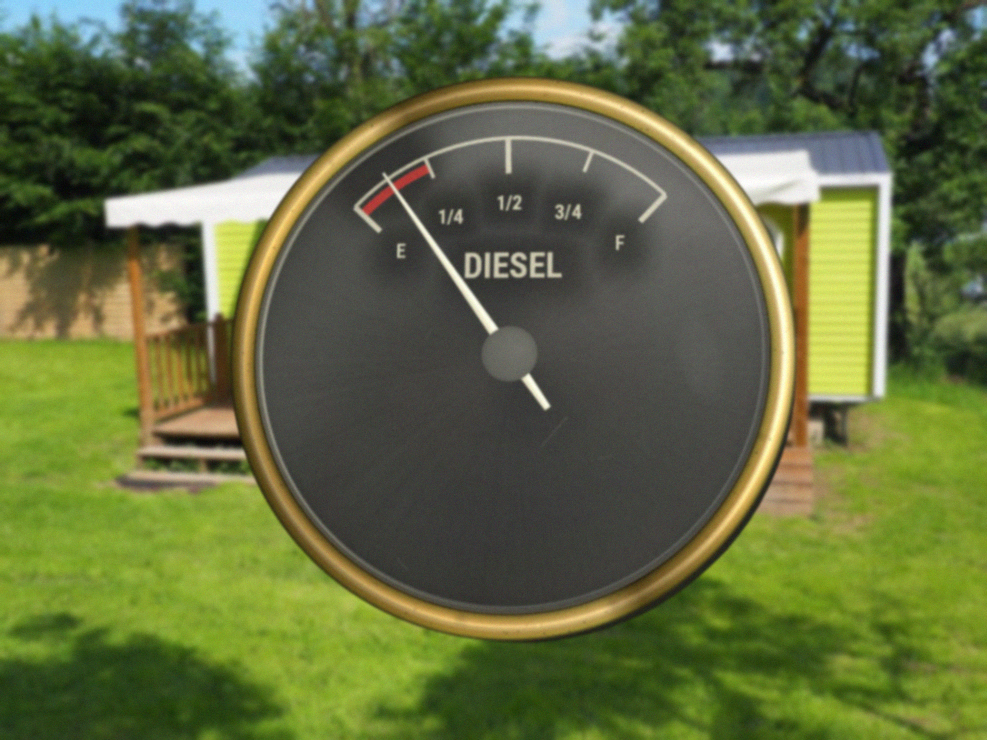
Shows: {"value": 0.125}
